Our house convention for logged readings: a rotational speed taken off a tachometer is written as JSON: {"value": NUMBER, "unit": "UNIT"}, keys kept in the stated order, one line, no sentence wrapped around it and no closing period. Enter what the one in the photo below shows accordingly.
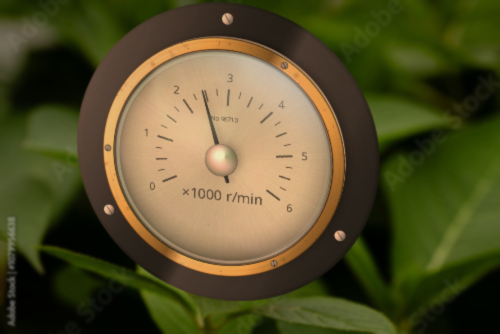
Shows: {"value": 2500, "unit": "rpm"}
